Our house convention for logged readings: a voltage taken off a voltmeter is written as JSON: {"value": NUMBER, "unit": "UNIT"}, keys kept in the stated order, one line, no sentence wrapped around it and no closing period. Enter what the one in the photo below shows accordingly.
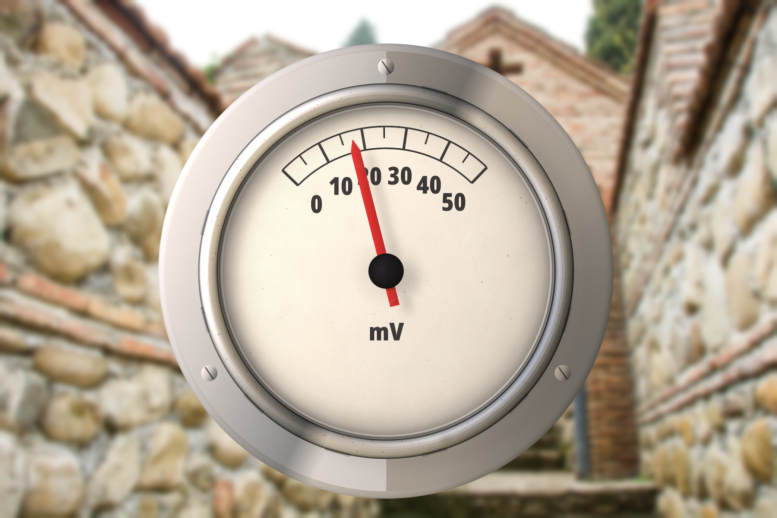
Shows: {"value": 17.5, "unit": "mV"}
